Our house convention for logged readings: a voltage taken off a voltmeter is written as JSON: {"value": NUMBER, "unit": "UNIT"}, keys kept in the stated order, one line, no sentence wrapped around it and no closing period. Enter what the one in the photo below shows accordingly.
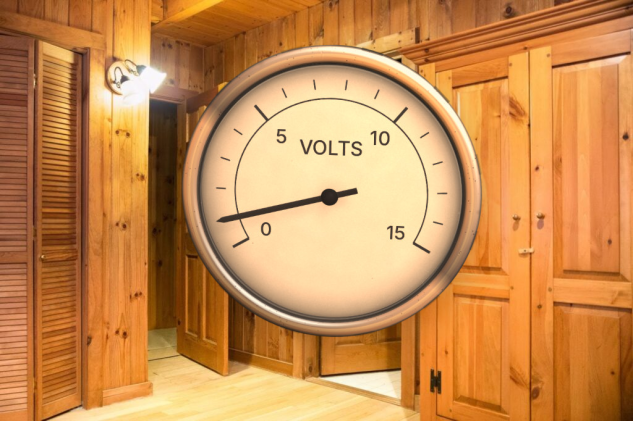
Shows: {"value": 1, "unit": "V"}
